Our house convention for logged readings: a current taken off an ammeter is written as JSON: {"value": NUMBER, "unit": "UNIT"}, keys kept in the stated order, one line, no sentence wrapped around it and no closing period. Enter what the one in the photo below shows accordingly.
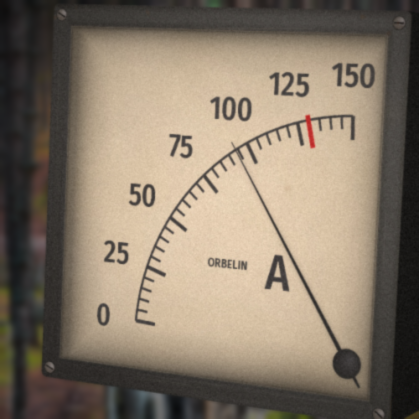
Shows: {"value": 95, "unit": "A"}
